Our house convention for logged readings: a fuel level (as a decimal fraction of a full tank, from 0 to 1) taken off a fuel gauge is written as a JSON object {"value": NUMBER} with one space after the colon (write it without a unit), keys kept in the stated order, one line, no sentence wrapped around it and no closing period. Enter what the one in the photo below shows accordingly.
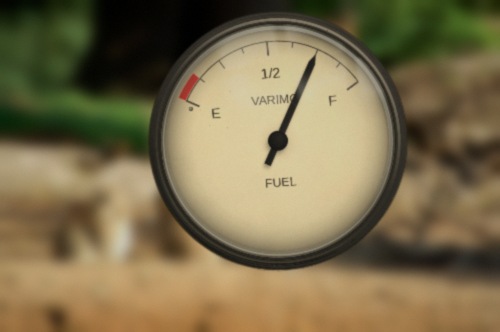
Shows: {"value": 0.75}
